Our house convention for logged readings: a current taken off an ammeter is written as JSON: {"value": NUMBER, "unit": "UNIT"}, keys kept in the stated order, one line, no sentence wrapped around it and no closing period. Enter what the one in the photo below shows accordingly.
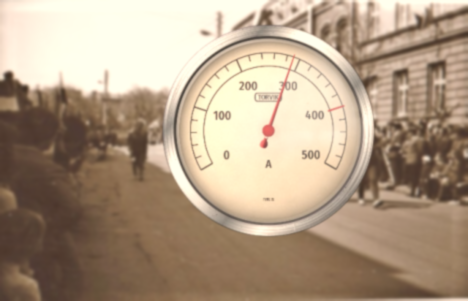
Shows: {"value": 290, "unit": "A"}
